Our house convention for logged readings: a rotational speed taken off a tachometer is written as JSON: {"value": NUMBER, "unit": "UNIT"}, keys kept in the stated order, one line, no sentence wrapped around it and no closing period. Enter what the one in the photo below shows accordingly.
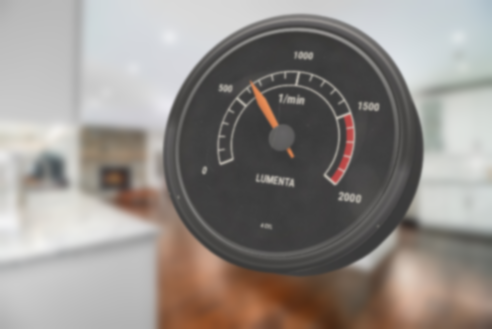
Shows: {"value": 650, "unit": "rpm"}
